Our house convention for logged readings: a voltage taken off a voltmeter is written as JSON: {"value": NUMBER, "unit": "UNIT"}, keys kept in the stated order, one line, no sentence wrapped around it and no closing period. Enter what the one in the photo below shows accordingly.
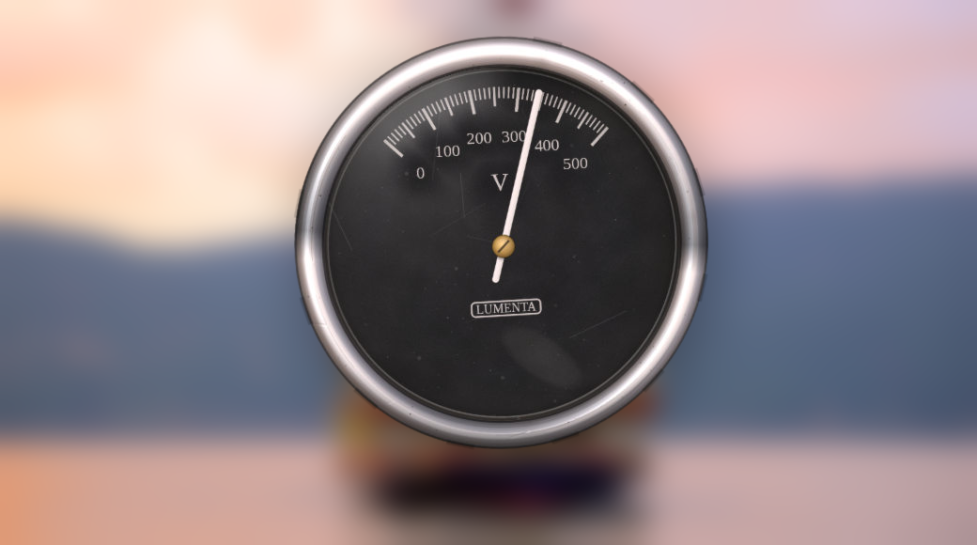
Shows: {"value": 340, "unit": "V"}
